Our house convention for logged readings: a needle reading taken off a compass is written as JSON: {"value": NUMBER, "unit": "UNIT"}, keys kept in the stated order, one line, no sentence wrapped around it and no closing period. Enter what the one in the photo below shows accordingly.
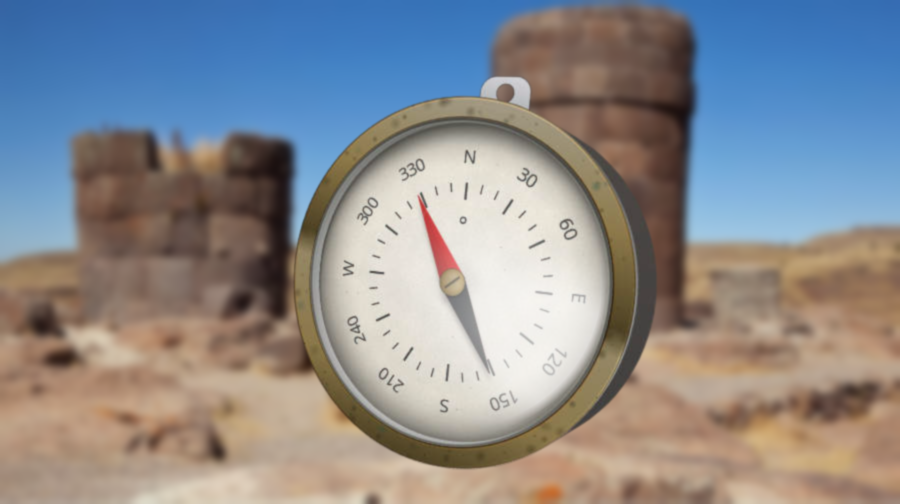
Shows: {"value": 330, "unit": "°"}
